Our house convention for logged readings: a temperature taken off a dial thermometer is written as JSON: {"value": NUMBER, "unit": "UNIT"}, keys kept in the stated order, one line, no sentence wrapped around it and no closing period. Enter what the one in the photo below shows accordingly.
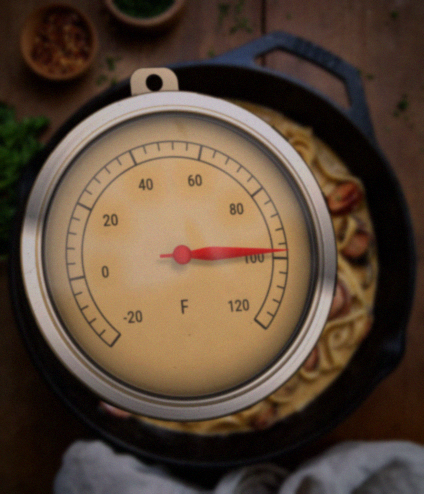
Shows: {"value": 98, "unit": "°F"}
